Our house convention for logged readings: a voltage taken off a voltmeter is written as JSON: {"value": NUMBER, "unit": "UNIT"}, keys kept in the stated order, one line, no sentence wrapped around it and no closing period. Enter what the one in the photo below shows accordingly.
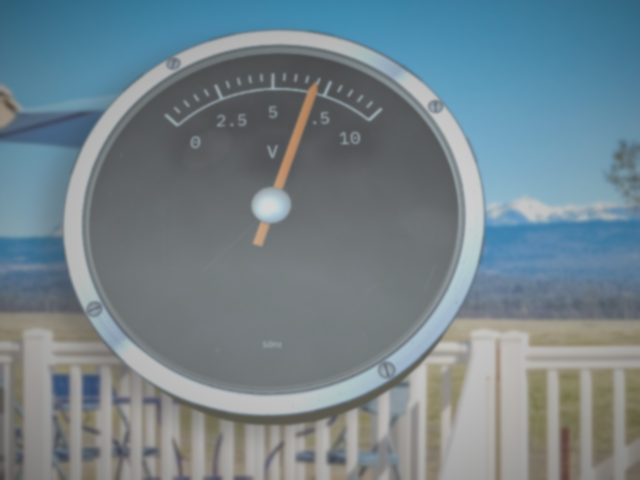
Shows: {"value": 7, "unit": "V"}
